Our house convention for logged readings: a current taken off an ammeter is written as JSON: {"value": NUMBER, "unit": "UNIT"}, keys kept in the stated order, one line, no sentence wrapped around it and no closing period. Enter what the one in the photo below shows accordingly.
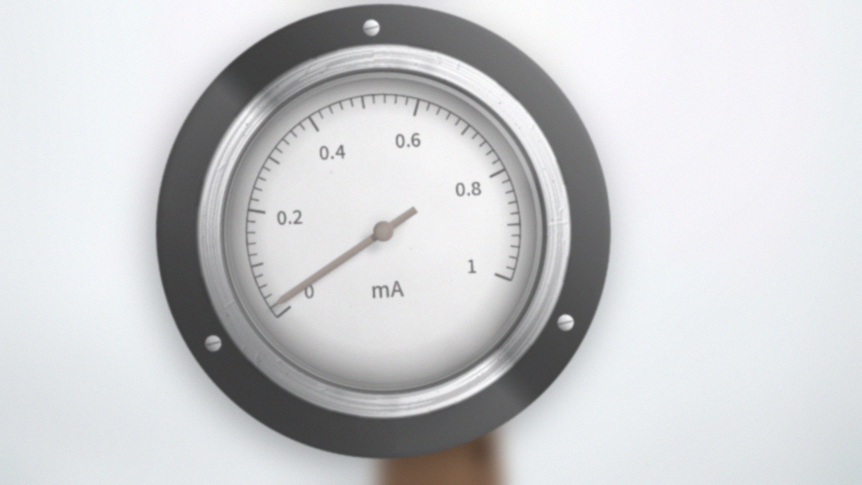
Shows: {"value": 0.02, "unit": "mA"}
